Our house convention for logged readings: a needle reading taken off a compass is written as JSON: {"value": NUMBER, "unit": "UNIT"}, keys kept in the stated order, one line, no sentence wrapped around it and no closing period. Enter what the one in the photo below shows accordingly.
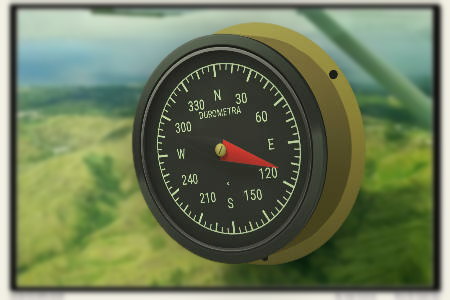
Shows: {"value": 110, "unit": "°"}
